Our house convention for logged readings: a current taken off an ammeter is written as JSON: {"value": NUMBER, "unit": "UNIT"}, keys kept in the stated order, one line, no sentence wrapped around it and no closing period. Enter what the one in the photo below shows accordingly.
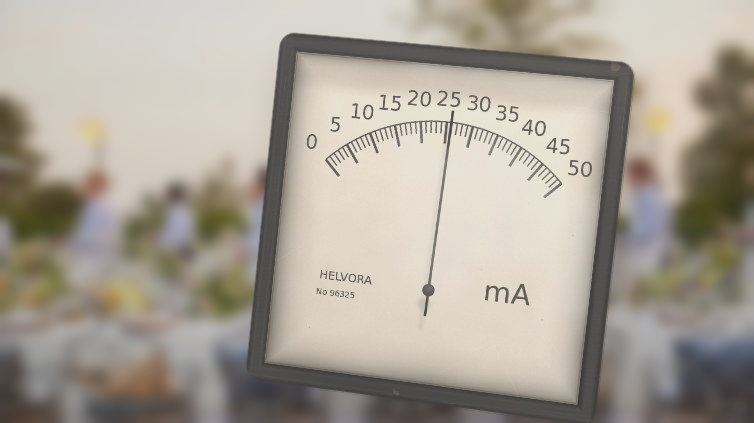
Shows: {"value": 26, "unit": "mA"}
